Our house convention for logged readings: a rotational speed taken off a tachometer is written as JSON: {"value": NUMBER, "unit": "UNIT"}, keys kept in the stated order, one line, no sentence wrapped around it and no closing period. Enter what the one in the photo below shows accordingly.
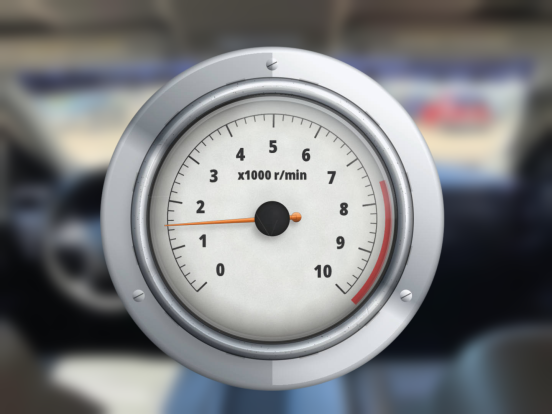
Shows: {"value": 1500, "unit": "rpm"}
